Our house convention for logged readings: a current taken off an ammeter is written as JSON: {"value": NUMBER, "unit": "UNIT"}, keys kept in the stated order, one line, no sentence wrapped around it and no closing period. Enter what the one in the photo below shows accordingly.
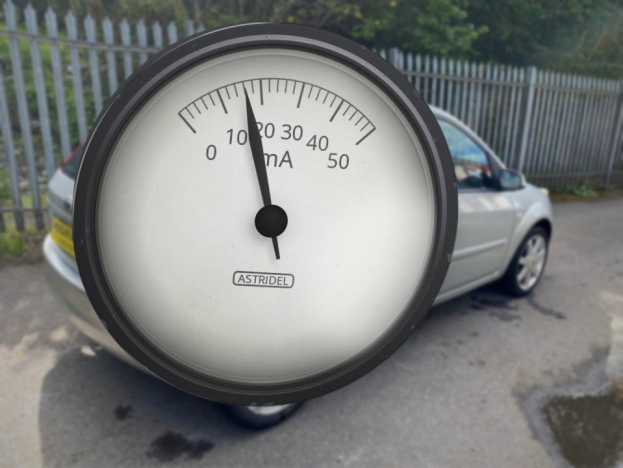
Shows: {"value": 16, "unit": "mA"}
